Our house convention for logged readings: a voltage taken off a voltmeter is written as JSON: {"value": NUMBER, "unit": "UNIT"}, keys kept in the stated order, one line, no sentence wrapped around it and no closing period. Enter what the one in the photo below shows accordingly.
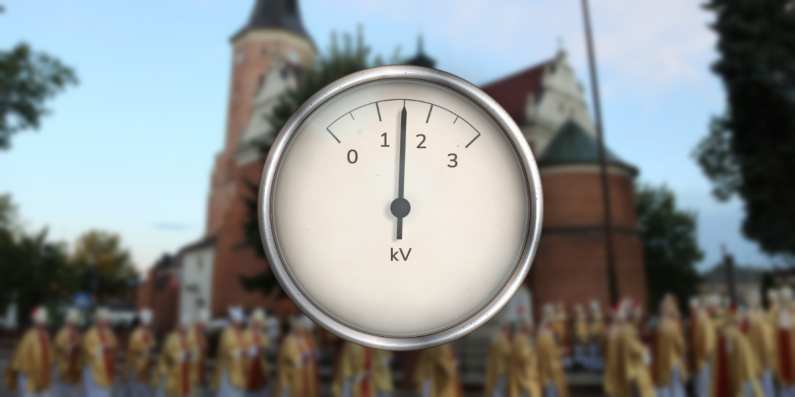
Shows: {"value": 1.5, "unit": "kV"}
